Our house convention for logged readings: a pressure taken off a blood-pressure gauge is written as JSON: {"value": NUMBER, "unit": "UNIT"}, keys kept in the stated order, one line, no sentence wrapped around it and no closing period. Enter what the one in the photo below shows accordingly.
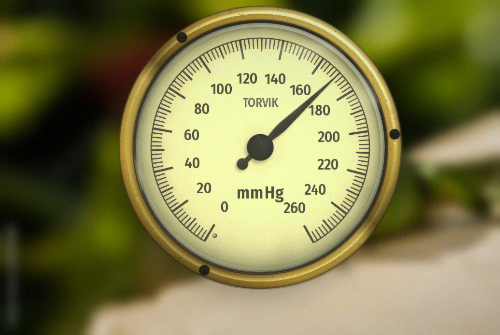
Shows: {"value": 170, "unit": "mmHg"}
